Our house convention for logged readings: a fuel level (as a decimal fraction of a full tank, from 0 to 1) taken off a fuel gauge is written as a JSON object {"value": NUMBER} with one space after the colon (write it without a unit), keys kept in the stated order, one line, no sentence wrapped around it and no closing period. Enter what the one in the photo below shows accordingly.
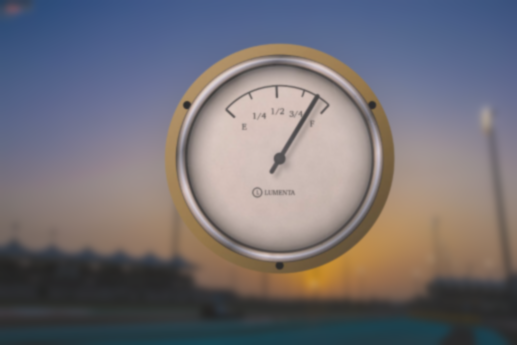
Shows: {"value": 0.875}
